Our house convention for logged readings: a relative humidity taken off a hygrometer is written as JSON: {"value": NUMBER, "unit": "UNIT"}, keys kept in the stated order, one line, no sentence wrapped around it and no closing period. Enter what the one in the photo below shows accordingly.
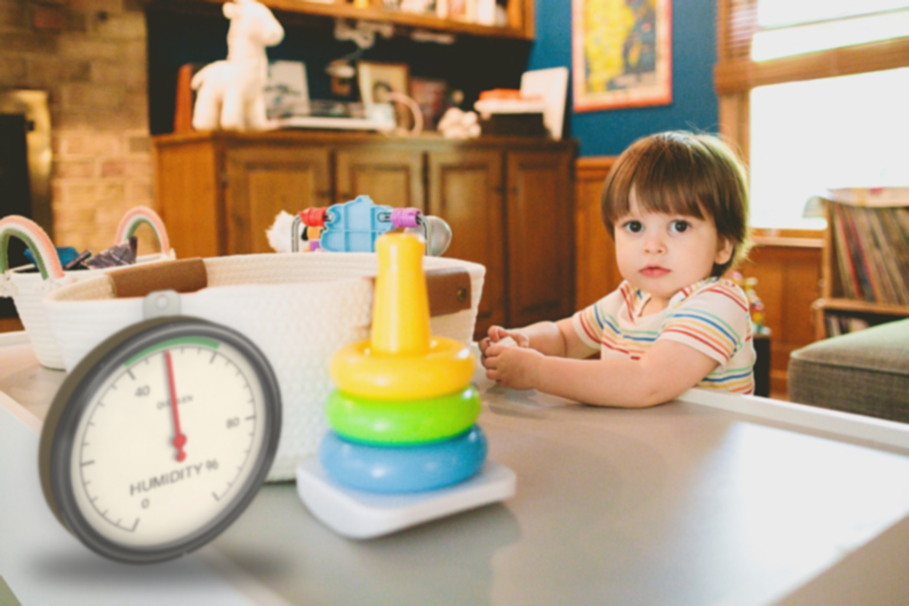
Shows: {"value": 48, "unit": "%"}
